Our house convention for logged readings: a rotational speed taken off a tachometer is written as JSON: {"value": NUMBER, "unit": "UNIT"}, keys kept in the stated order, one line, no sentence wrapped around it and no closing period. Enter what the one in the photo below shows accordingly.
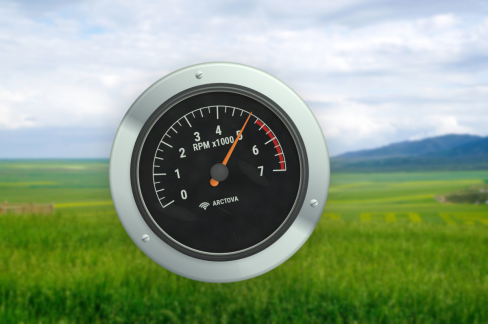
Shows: {"value": 5000, "unit": "rpm"}
